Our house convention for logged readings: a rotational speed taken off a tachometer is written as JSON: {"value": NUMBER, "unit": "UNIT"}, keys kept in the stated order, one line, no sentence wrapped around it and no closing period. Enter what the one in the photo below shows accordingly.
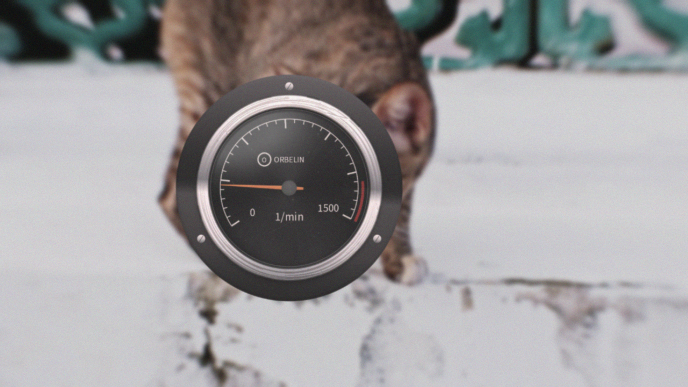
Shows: {"value": 225, "unit": "rpm"}
